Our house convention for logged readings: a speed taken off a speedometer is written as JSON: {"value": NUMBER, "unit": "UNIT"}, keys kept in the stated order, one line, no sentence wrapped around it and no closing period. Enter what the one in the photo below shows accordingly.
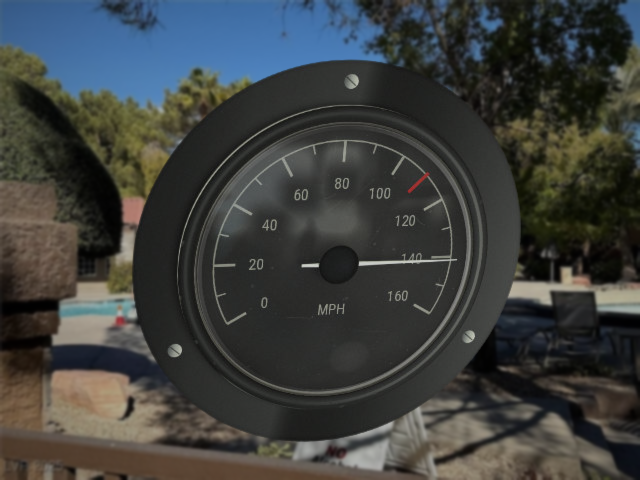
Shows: {"value": 140, "unit": "mph"}
